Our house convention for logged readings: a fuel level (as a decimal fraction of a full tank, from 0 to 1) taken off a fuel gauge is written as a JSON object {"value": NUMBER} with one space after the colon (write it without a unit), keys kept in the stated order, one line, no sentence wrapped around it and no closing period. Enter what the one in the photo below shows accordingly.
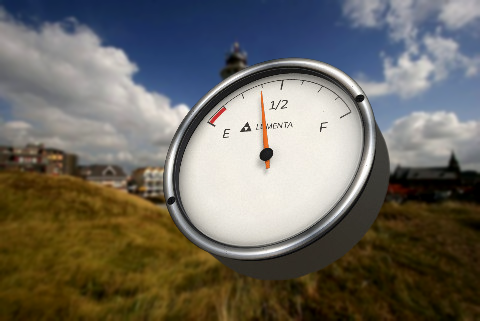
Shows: {"value": 0.375}
